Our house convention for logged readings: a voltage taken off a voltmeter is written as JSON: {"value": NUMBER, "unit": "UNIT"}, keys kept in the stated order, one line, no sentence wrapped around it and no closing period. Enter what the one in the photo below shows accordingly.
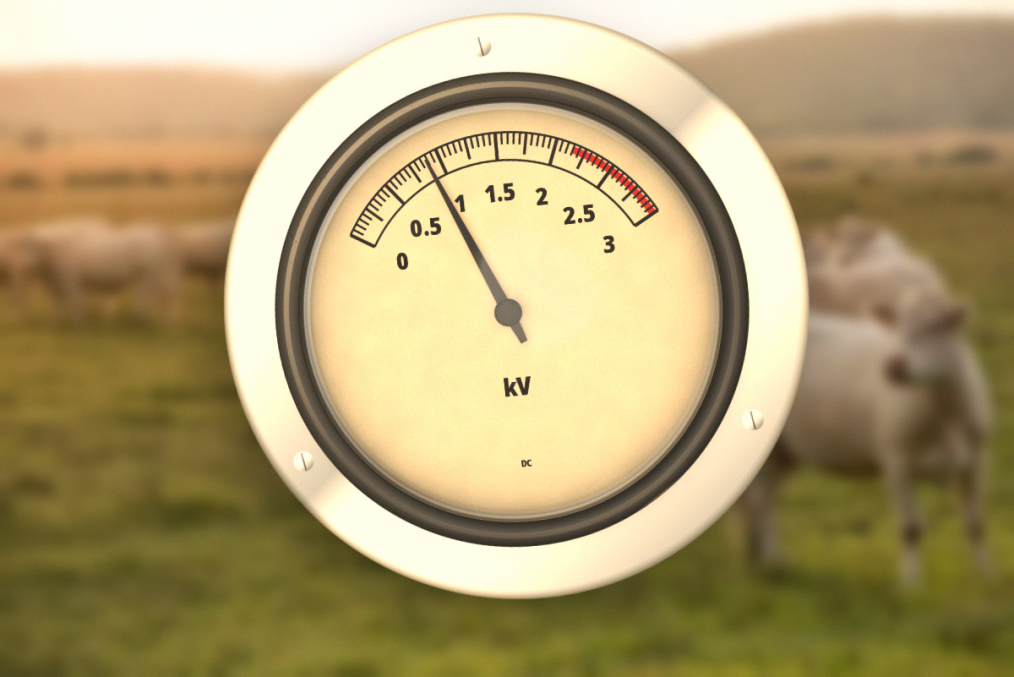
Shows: {"value": 0.9, "unit": "kV"}
